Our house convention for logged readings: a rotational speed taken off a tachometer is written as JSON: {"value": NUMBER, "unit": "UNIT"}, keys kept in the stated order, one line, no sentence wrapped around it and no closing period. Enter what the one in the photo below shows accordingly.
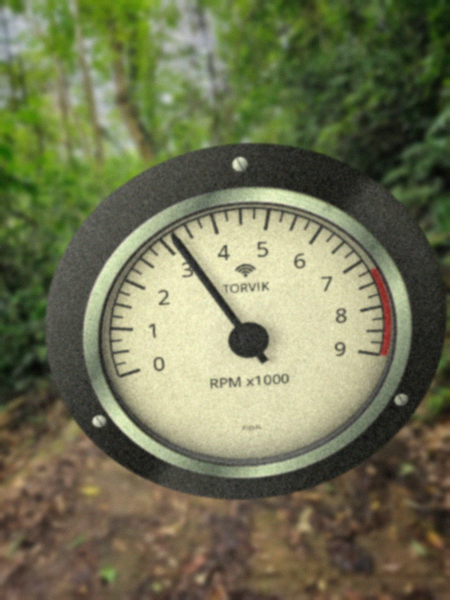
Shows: {"value": 3250, "unit": "rpm"}
